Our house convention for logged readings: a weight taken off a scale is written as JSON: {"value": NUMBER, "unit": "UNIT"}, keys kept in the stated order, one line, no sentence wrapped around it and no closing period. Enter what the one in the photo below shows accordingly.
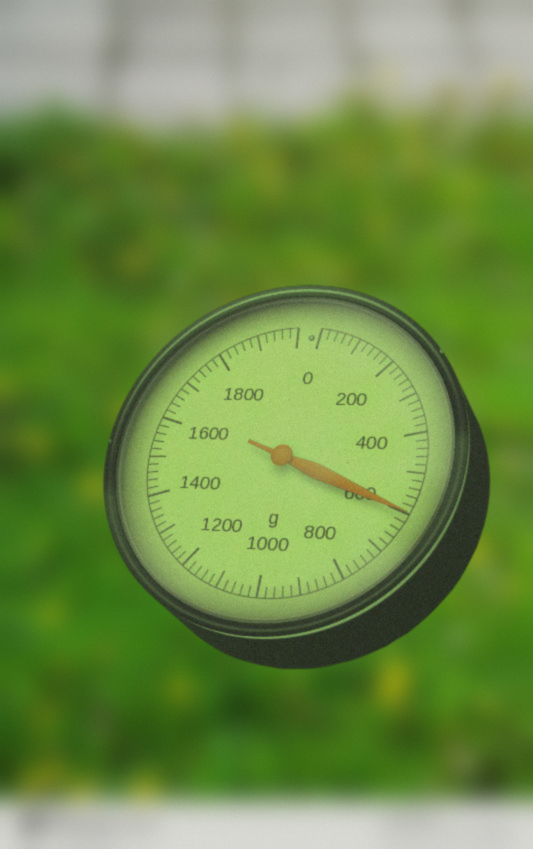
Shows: {"value": 600, "unit": "g"}
